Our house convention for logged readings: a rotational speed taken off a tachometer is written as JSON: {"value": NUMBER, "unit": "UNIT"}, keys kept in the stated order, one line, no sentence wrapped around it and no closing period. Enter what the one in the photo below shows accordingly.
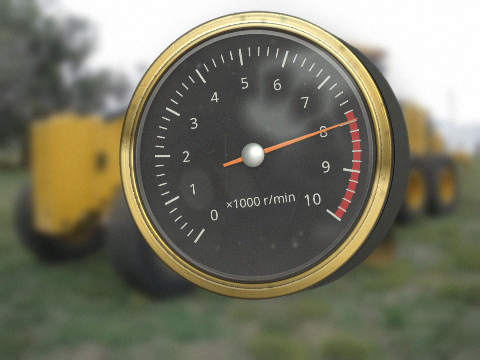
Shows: {"value": 8000, "unit": "rpm"}
